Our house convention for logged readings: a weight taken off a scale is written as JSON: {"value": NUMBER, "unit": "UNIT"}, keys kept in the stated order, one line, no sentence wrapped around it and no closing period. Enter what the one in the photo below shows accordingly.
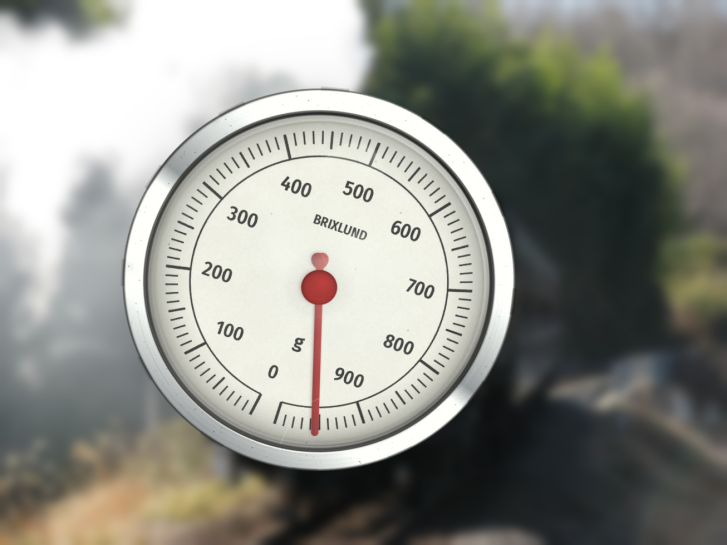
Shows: {"value": 955, "unit": "g"}
